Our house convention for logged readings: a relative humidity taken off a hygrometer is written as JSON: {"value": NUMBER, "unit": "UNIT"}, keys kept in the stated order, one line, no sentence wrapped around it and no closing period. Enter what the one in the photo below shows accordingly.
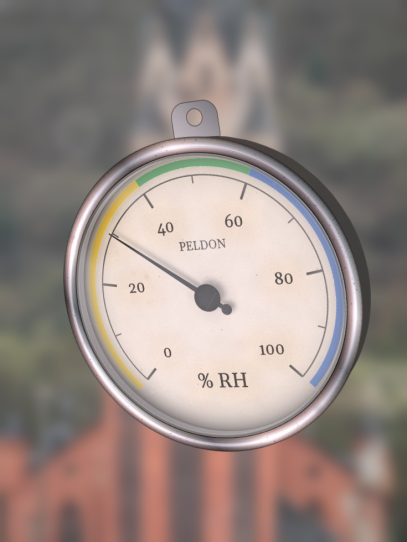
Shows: {"value": 30, "unit": "%"}
